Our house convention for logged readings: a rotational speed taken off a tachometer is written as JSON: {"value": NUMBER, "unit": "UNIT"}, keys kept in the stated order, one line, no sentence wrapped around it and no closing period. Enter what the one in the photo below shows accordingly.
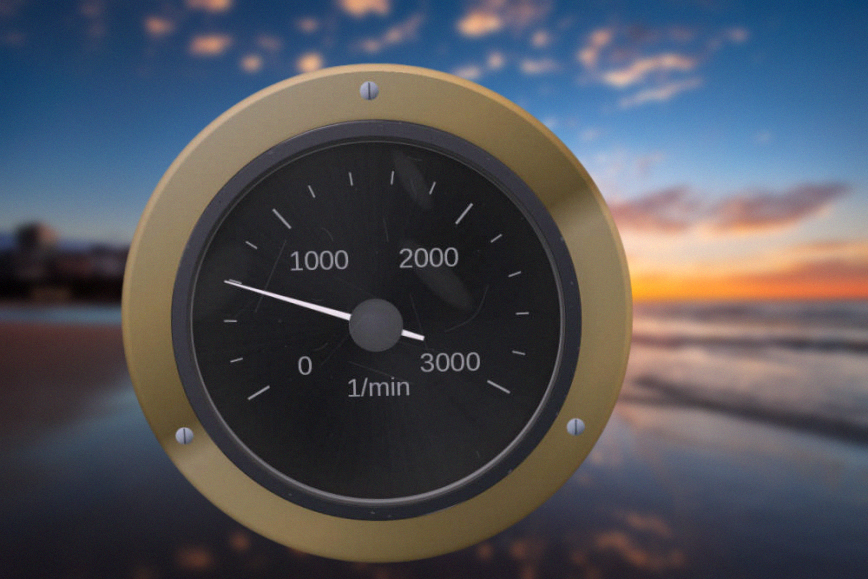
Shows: {"value": 600, "unit": "rpm"}
